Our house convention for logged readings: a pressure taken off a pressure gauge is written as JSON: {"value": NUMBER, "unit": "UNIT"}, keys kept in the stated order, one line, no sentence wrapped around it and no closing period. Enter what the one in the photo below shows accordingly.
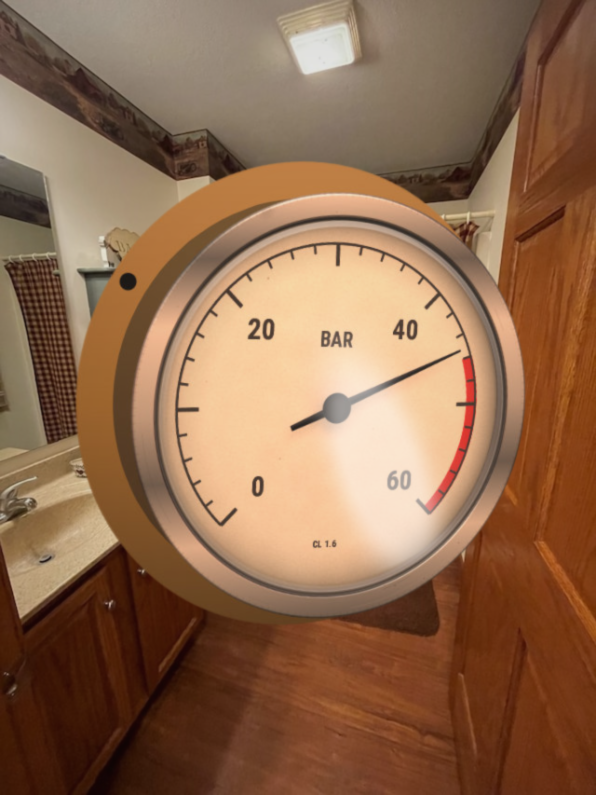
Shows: {"value": 45, "unit": "bar"}
